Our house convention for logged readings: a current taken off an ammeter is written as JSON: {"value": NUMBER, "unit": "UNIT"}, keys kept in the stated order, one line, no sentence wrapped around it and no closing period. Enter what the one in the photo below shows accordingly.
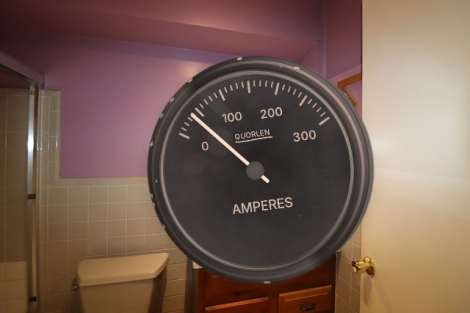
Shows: {"value": 40, "unit": "A"}
